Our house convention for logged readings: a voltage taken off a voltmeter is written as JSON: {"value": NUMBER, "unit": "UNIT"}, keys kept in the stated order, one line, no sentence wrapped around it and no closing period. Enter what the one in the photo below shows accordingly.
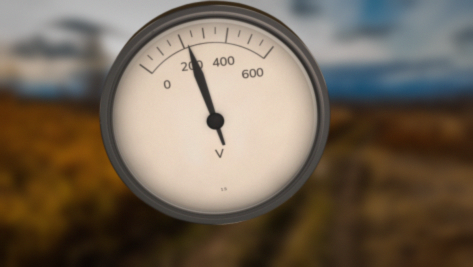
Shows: {"value": 225, "unit": "V"}
